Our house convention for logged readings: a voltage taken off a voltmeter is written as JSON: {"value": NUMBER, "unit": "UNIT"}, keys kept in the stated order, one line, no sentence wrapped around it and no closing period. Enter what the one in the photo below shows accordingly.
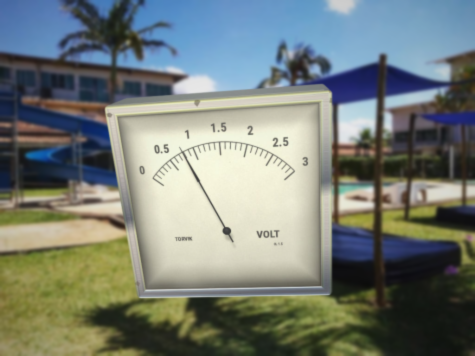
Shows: {"value": 0.8, "unit": "V"}
